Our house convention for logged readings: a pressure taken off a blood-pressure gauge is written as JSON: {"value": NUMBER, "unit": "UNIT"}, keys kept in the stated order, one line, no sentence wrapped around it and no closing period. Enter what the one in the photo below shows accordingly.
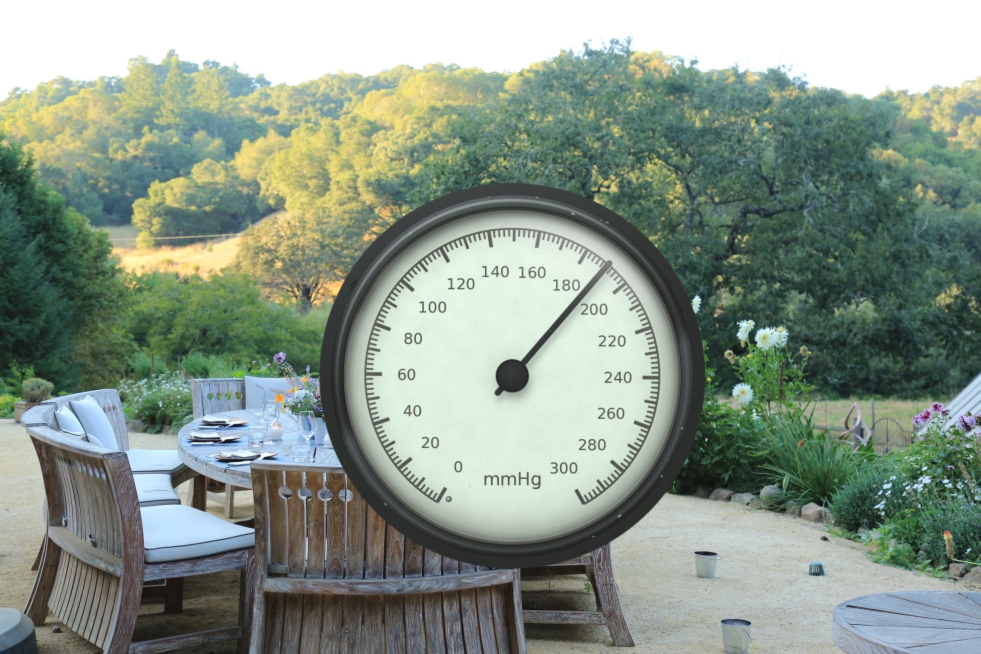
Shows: {"value": 190, "unit": "mmHg"}
